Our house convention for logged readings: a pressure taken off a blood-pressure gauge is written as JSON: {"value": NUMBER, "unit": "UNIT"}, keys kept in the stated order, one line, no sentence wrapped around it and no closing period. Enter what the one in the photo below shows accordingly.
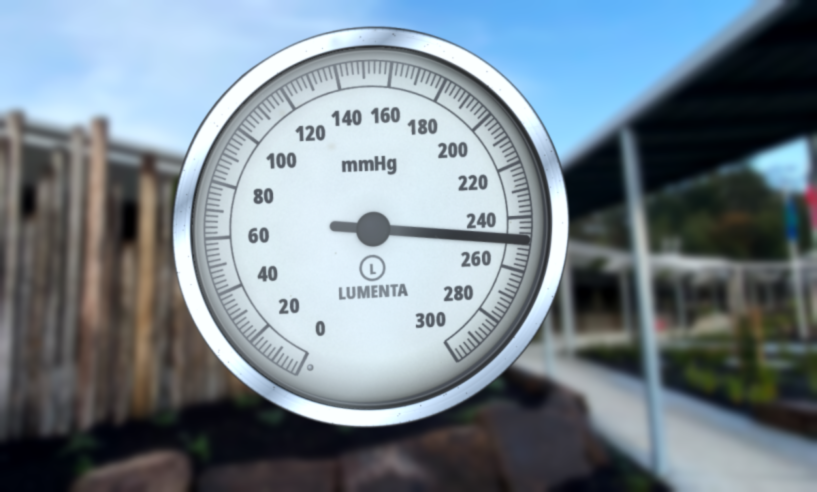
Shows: {"value": 248, "unit": "mmHg"}
